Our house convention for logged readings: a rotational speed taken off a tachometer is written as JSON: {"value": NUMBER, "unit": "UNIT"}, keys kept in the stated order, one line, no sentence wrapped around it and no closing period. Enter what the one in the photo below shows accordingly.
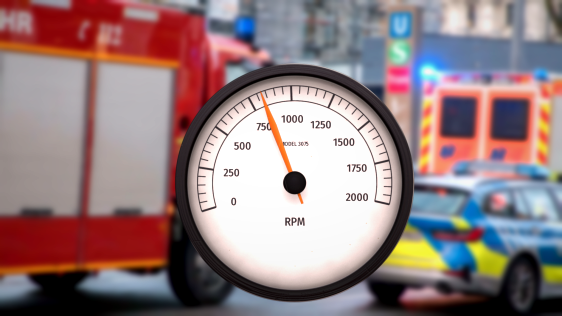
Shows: {"value": 825, "unit": "rpm"}
